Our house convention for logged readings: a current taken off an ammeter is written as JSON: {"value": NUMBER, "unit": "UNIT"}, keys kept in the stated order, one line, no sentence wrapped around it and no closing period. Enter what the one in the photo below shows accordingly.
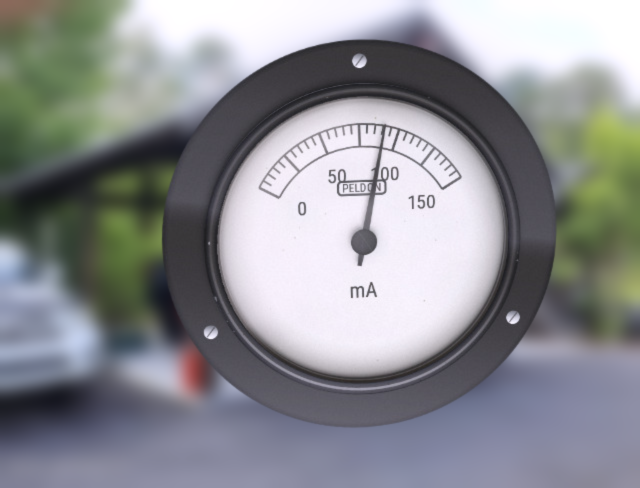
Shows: {"value": 90, "unit": "mA"}
